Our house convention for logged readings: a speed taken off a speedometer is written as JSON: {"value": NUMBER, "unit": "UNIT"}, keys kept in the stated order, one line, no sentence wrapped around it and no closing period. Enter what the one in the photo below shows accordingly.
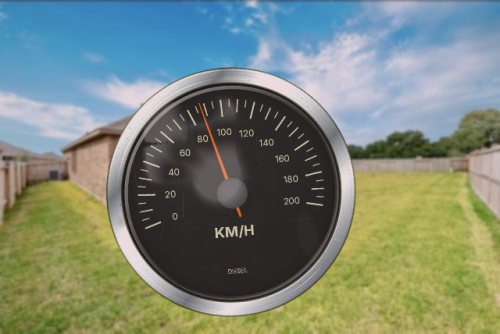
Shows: {"value": 87.5, "unit": "km/h"}
